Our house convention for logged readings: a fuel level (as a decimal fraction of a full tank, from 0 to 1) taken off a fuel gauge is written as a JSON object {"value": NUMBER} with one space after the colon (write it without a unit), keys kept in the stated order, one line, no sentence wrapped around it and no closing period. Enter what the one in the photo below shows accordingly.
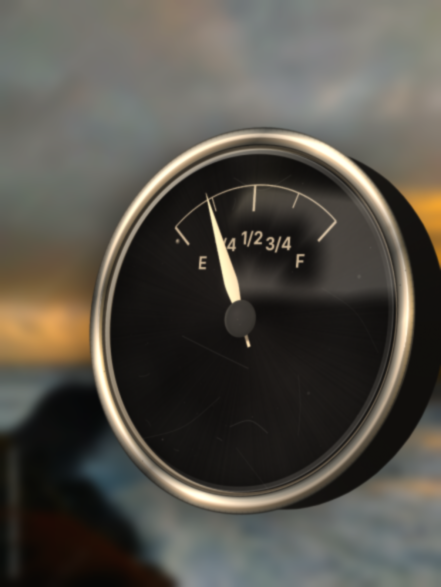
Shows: {"value": 0.25}
